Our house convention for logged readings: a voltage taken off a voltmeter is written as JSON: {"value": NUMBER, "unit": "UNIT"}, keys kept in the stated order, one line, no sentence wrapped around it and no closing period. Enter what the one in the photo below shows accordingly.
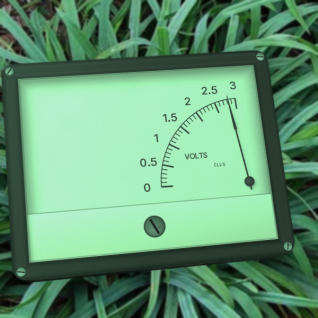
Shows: {"value": 2.8, "unit": "V"}
